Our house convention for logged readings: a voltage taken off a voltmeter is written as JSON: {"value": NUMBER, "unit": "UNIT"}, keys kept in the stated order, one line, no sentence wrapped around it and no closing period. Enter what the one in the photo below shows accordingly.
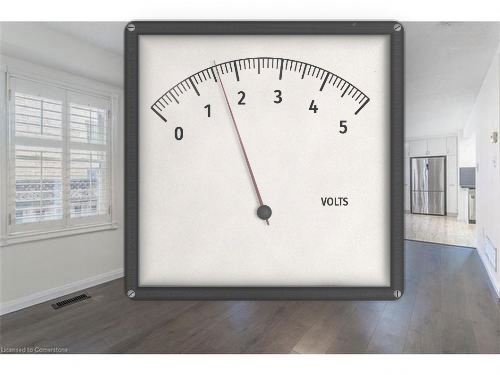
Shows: {"value": 1.6, "unit": "V"}
